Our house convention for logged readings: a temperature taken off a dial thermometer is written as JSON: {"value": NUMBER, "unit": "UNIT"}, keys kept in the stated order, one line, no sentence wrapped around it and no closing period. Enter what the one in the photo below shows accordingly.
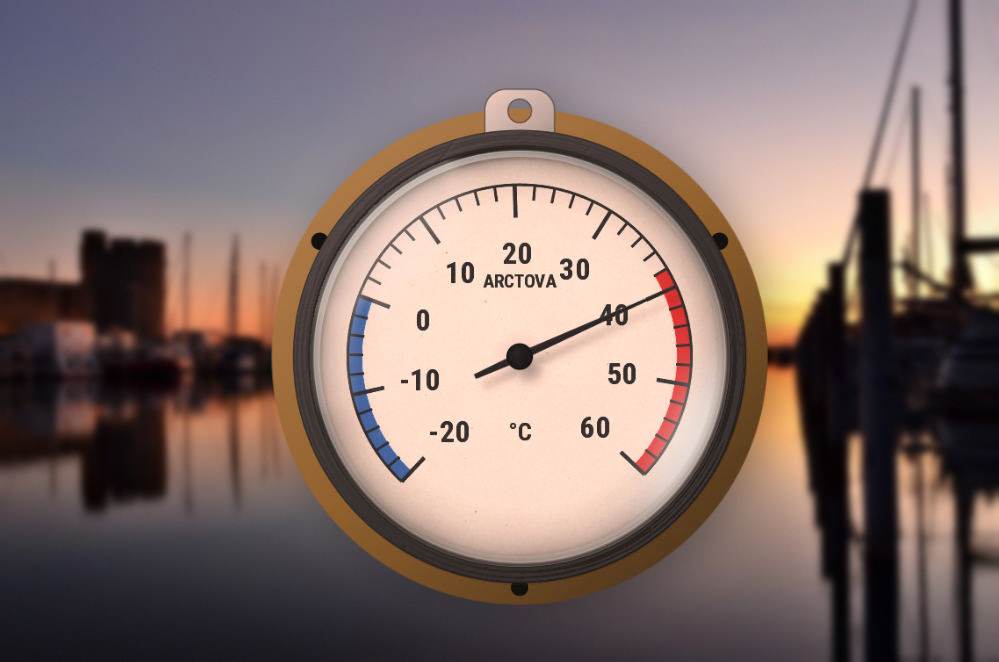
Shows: {"value": 40, "unit": "°C"}
